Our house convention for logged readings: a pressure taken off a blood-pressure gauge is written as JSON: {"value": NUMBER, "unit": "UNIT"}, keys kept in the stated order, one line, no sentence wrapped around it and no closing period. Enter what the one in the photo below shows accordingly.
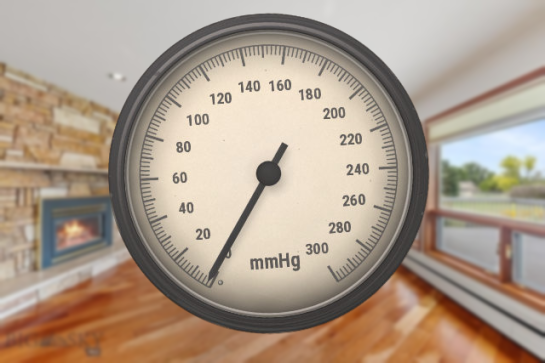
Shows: {"value": 2, "unit": "mmHg"}
